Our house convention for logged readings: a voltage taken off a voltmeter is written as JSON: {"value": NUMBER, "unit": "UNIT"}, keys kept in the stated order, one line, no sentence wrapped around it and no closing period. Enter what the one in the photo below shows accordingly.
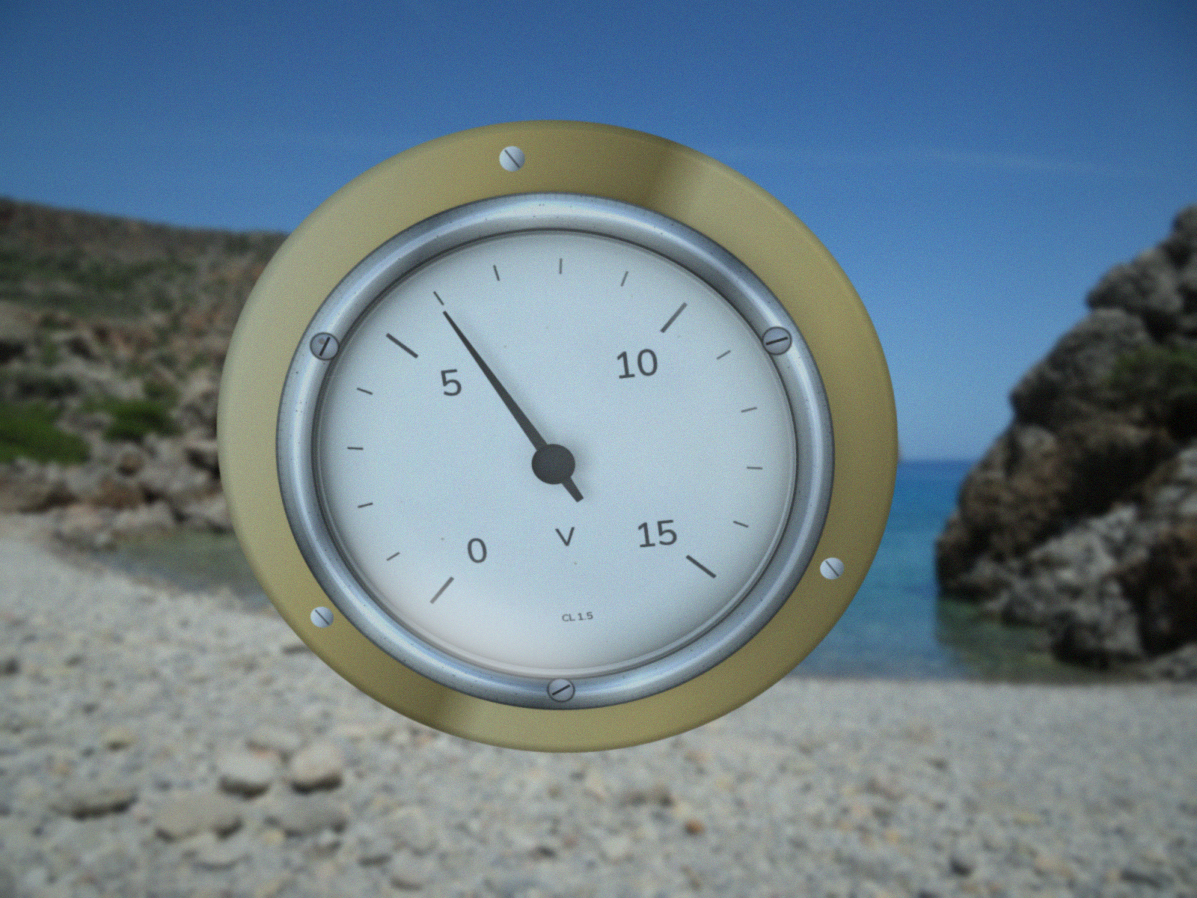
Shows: {"value": 6, "unit": "V"}
